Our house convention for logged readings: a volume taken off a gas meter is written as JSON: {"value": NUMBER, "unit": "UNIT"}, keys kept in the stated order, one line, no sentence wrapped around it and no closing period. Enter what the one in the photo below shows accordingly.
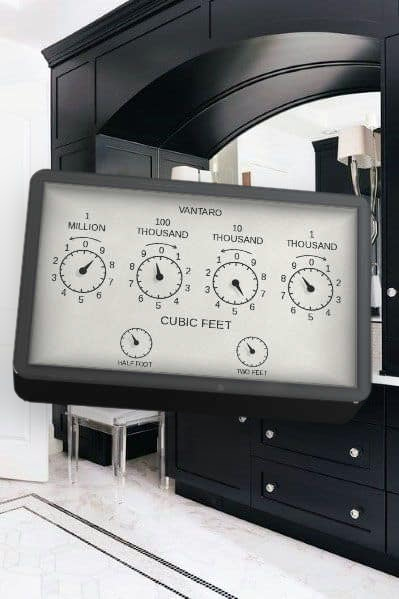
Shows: {"value": 895900, "unit": "ft³"}
